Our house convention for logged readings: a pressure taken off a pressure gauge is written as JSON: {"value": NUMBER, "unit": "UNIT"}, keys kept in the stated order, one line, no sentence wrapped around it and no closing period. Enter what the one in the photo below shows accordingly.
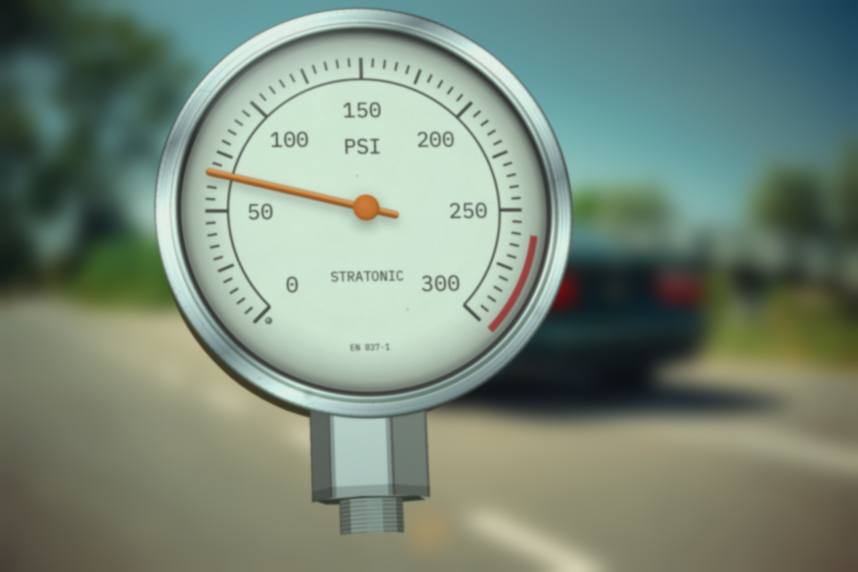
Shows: {"value": 65, "unit": "psi"}
